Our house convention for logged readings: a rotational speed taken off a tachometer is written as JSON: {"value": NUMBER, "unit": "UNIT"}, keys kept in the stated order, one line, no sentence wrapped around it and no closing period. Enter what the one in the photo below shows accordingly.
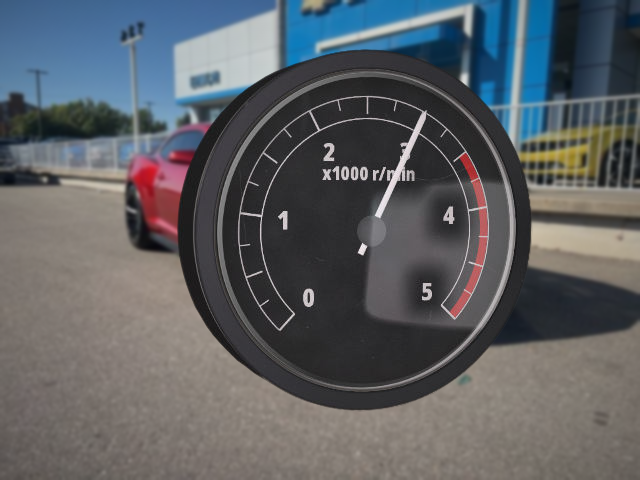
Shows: {"value": 3000, "unit": "rpm"}
